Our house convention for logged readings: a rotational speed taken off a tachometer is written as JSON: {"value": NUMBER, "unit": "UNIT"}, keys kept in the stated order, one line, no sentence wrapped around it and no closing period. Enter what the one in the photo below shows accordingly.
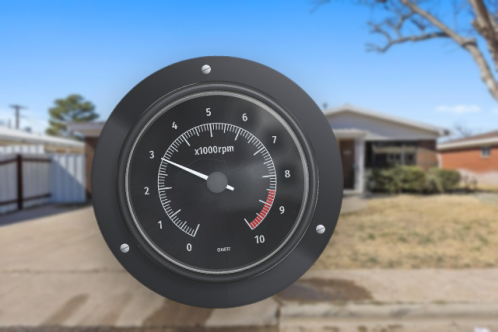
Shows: {"value": 3000, "unit": "rpm"}
